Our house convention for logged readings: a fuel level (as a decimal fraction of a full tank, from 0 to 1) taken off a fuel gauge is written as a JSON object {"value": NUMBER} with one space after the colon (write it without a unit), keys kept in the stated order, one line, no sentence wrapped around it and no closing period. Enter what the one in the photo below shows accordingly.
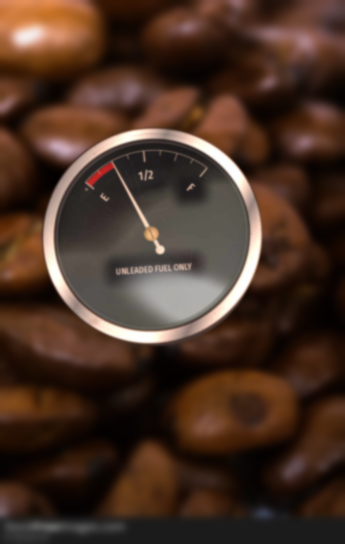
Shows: {"value": 0.25}
